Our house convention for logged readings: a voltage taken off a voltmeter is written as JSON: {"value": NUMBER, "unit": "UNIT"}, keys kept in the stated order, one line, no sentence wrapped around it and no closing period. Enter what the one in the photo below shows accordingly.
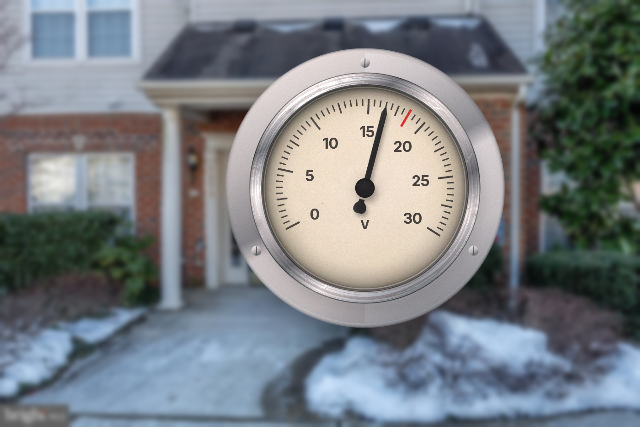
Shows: {"value": 16.5, "unit": "V"}
